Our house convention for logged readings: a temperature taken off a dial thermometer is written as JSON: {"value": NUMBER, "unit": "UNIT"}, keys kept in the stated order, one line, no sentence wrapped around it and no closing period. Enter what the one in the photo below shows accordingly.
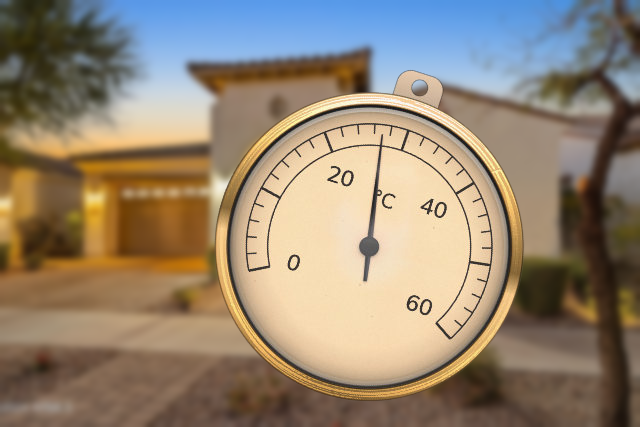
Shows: {"value": 27, "unit": "°C"}
